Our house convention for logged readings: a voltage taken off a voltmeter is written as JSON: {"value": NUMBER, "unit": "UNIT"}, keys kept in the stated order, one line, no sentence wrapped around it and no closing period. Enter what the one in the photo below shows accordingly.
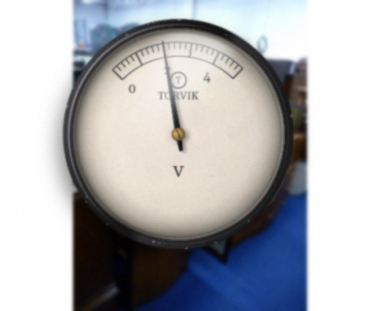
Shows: {"value": 2, "unit": "V"}
